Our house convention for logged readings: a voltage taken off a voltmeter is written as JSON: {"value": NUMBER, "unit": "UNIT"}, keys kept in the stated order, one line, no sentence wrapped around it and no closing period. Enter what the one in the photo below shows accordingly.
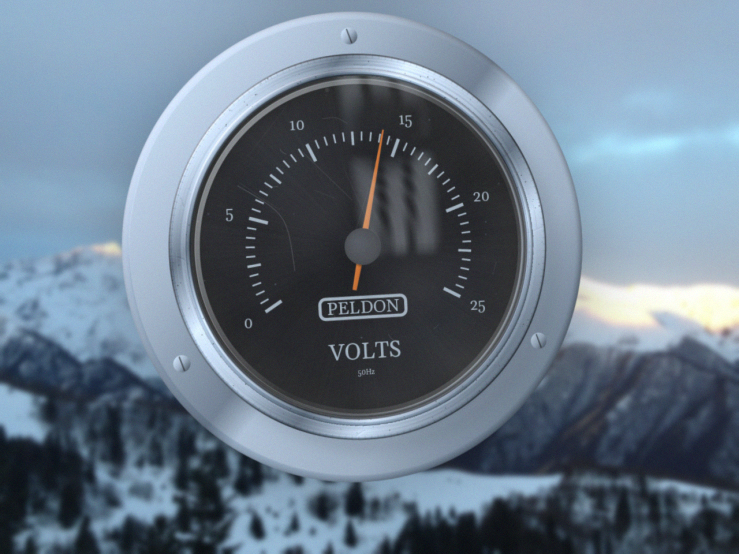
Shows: {"value": 14, "unit": "V"}
